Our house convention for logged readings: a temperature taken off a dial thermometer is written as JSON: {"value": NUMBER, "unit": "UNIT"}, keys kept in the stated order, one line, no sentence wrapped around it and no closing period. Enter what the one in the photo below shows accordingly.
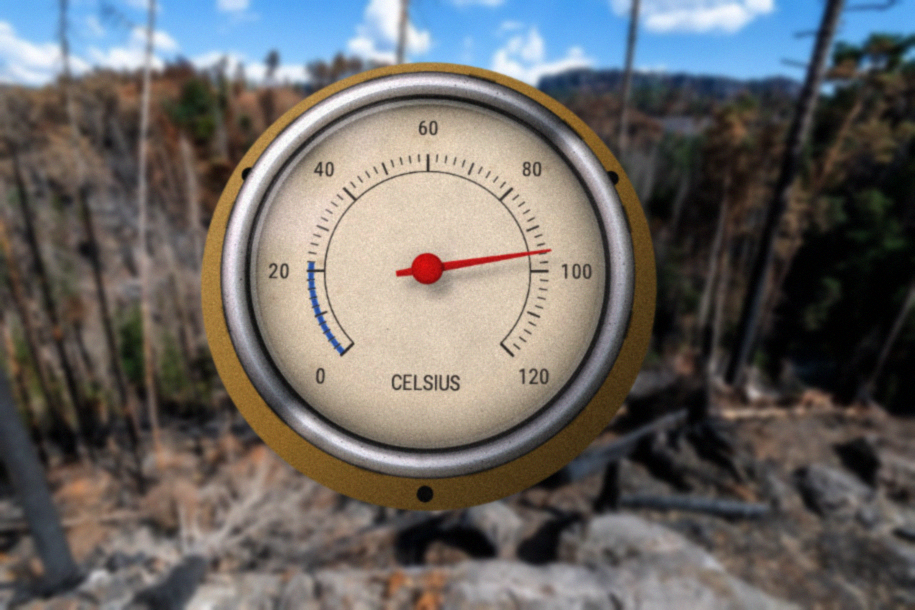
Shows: {"value": 96, "unit": "°C"}
